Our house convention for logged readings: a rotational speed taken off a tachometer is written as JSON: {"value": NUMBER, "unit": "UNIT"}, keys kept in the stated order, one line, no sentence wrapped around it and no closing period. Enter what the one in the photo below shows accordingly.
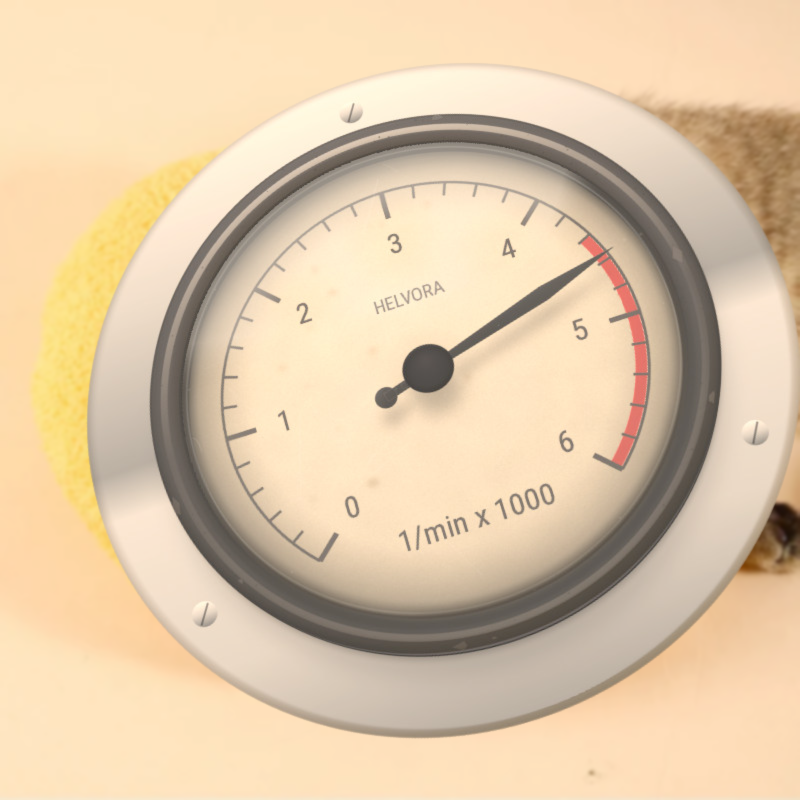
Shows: {"value": 4600, "unit": "rpm"}
